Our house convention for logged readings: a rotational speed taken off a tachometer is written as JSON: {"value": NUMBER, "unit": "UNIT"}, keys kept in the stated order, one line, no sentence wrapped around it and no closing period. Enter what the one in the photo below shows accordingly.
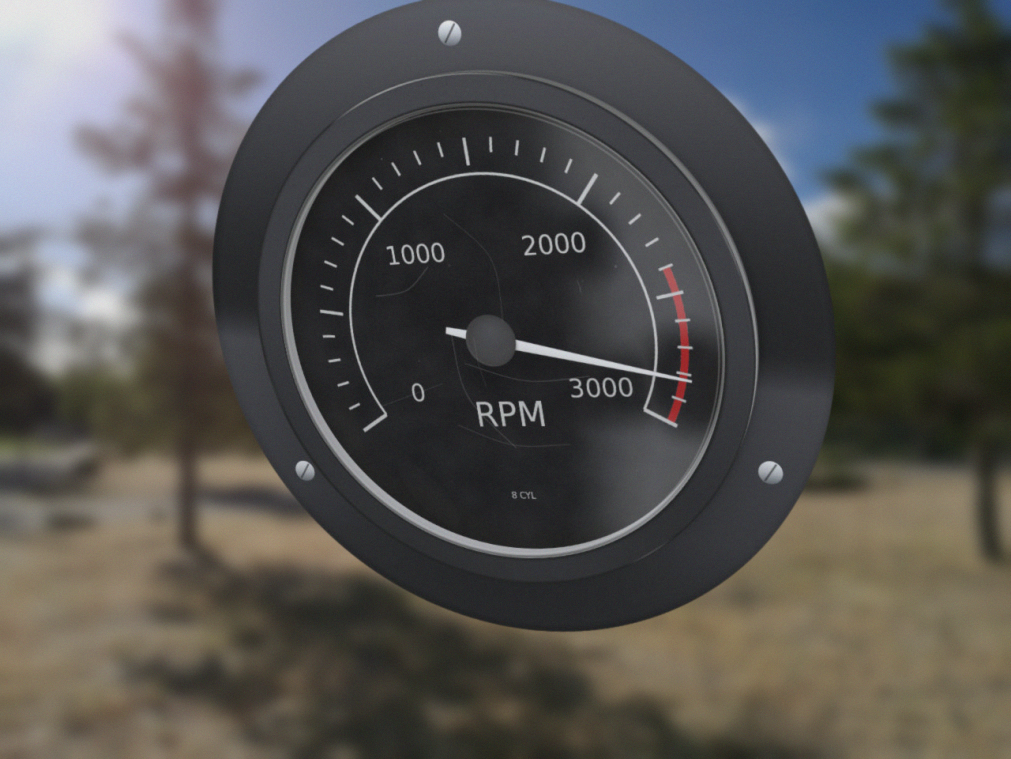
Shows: {"value": 2800, "unit": "rpm"}
